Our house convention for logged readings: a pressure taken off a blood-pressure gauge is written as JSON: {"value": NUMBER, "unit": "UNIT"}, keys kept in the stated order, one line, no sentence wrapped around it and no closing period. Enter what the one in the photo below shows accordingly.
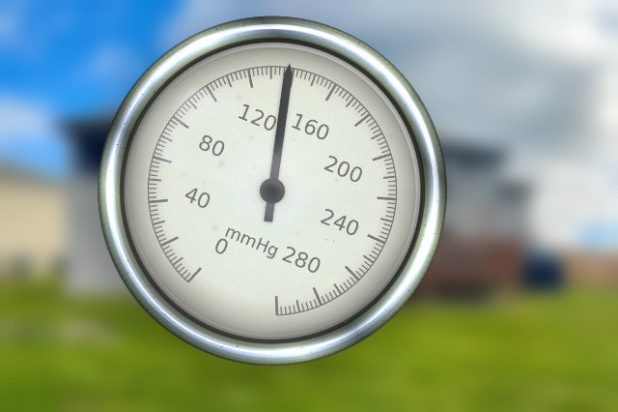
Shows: {"value": 138, "unit": "mmHg"}
